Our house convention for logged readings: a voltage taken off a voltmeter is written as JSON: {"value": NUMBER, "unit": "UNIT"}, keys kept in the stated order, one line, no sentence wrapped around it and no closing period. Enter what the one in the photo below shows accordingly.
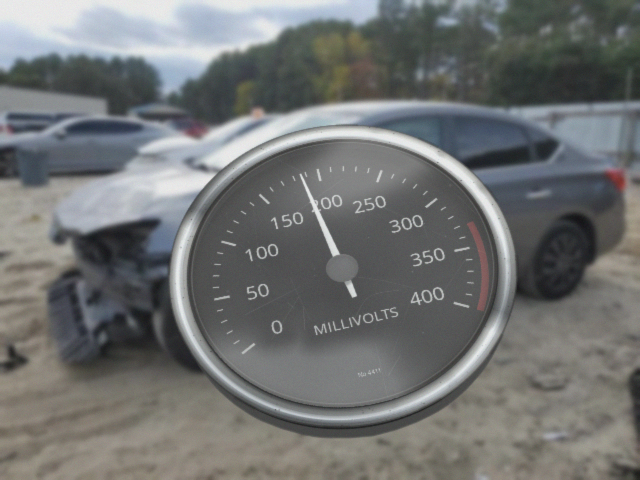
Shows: {"value": 185, "unit": "mV"}
